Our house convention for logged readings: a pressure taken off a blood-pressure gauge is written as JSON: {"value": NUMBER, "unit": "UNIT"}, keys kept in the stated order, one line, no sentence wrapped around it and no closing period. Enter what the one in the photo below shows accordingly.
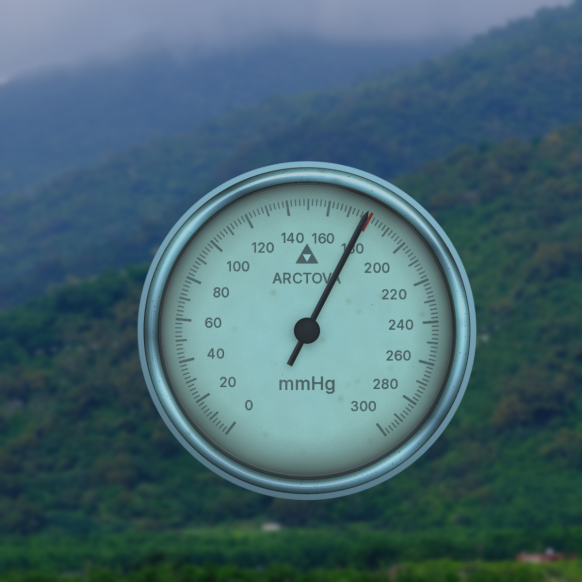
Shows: {"value": 178, "unit": "mmHg"}
